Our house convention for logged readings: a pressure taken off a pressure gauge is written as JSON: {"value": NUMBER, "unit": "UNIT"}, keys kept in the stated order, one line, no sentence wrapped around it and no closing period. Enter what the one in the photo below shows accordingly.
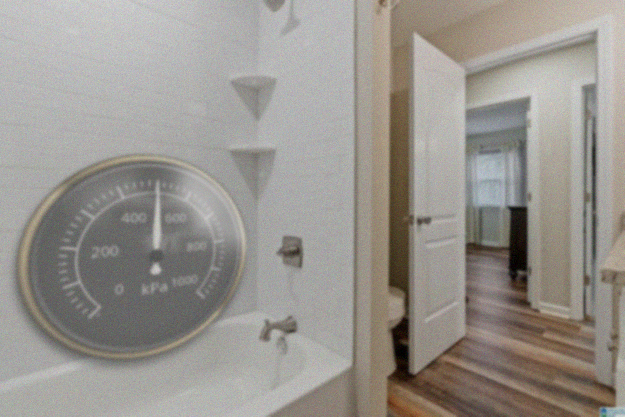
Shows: {"value": 500, "unit": "kPa"}
